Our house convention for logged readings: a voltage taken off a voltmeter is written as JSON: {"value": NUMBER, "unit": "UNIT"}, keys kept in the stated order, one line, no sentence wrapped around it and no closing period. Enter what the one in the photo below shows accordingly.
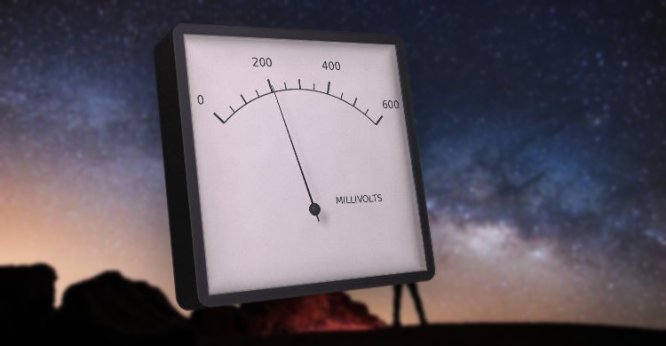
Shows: {"value": 200, "unit": "mV"}
